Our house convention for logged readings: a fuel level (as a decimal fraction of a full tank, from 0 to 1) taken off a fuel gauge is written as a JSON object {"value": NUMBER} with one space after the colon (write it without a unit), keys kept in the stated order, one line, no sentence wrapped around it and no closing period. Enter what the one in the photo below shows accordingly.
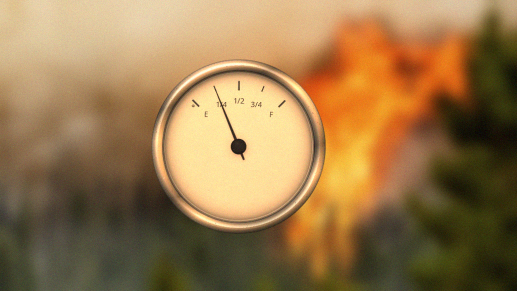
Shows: {"value": 0.25}
